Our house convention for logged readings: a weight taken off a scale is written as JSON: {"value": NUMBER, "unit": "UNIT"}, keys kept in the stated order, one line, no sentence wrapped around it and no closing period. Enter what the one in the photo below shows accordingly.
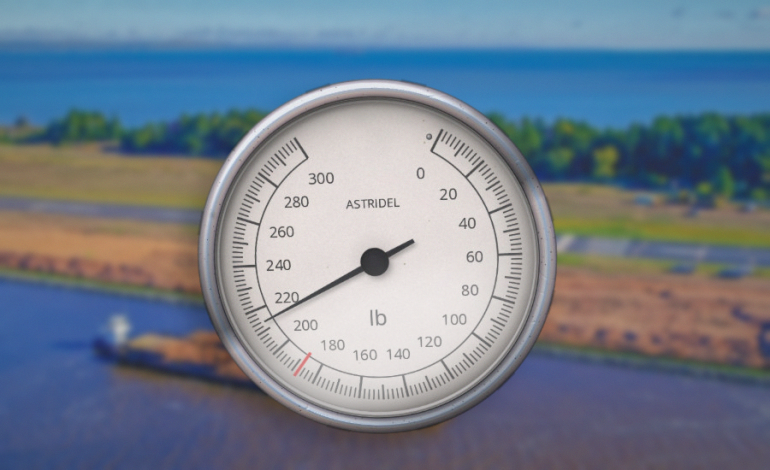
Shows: {"value": 214, "unit": "lb"}
